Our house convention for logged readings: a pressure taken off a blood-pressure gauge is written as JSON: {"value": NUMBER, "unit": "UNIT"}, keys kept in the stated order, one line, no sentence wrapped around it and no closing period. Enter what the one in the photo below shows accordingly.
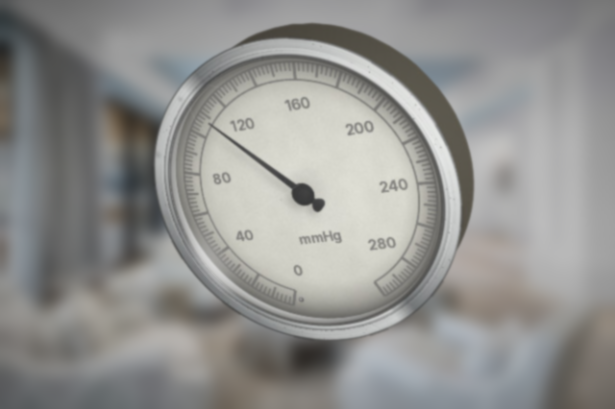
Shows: {"value": 110, "unit": "mmHg"}
